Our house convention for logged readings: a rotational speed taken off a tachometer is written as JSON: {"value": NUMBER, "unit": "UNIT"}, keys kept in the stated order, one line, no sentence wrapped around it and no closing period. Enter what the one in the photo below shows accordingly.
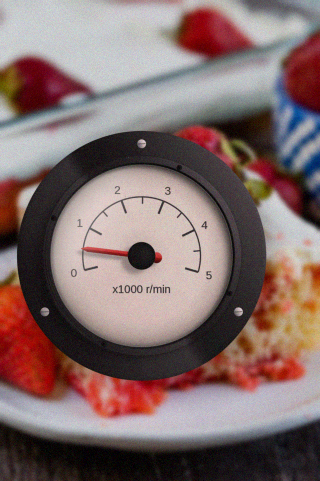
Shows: {"value": 500, "unit": "rpm"}
